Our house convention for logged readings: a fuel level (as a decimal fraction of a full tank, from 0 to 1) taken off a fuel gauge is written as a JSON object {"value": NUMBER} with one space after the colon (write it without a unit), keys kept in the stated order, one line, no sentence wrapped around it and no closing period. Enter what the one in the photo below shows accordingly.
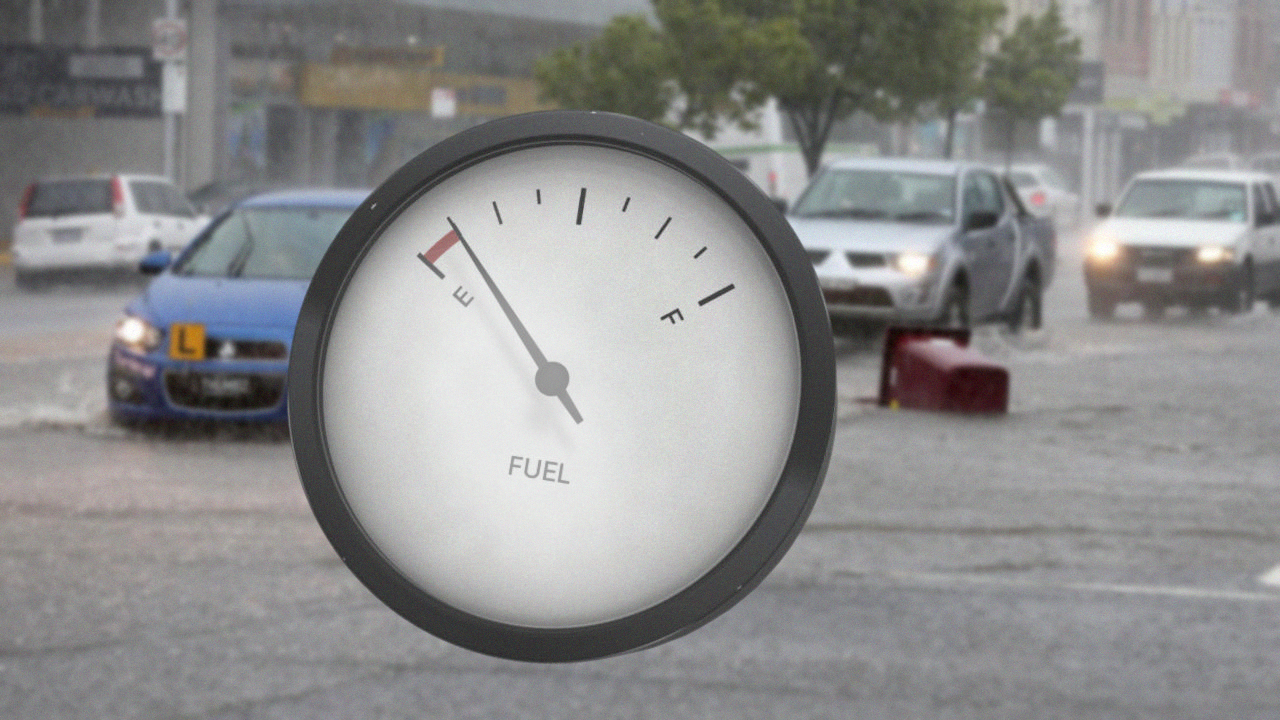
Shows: {"value": 0.125}
